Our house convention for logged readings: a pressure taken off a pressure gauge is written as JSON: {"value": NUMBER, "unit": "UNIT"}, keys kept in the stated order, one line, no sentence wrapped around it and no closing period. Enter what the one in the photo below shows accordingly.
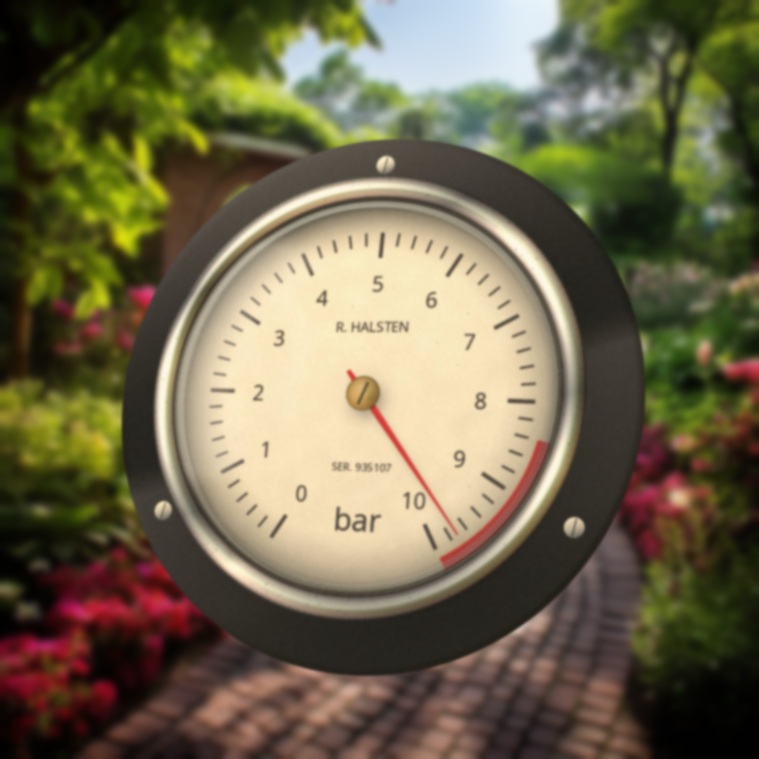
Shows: {"value": 9.7, "unit": "bar"}
